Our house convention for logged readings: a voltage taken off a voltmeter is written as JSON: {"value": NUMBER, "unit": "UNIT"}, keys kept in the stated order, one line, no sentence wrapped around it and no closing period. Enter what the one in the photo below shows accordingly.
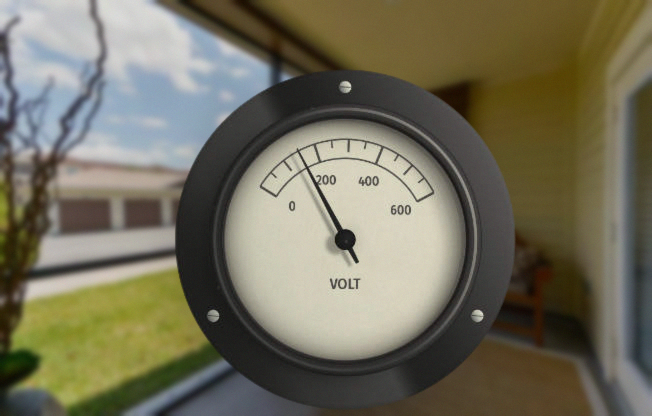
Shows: {"value": 150, "unit": "V"}
